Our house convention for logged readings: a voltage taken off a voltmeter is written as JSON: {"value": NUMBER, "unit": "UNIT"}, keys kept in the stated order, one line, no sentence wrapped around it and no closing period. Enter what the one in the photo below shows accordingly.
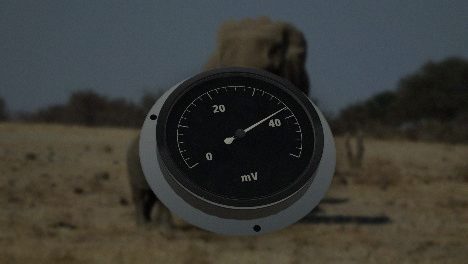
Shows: {"value": 38, "unit": "mV"}
